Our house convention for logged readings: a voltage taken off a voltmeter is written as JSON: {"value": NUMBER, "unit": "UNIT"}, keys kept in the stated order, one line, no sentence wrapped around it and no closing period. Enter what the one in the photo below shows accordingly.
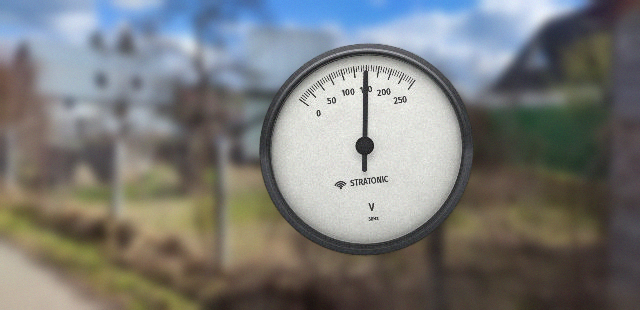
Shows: {"value": 150, "unit": "V"}
